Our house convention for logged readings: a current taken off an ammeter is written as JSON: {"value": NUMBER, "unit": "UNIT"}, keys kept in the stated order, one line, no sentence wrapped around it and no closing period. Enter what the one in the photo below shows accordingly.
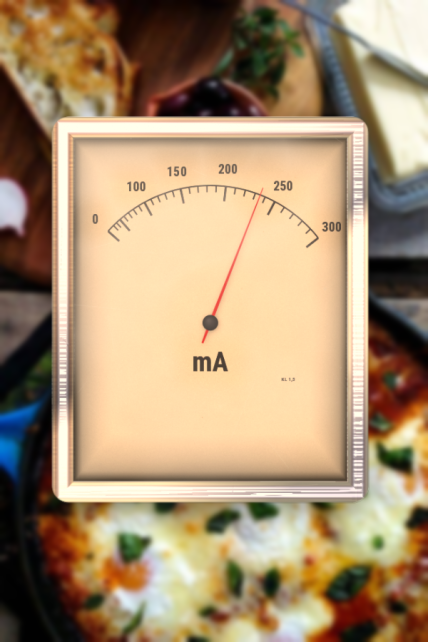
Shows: {"value": 235, "unit": "mA"}
